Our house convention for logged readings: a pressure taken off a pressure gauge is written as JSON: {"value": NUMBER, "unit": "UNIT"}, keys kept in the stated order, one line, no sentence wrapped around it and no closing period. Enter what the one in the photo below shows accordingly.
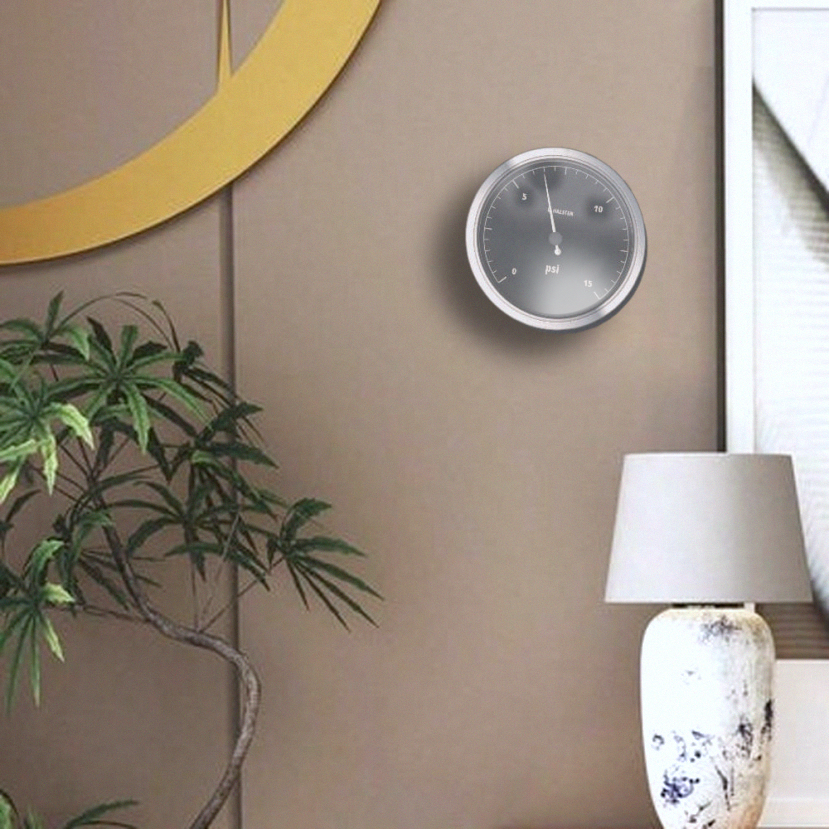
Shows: {"value": 6.5, "unit": "psi"}
